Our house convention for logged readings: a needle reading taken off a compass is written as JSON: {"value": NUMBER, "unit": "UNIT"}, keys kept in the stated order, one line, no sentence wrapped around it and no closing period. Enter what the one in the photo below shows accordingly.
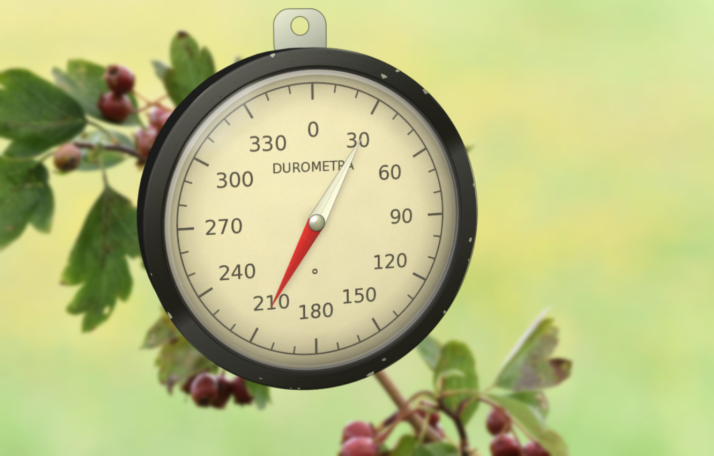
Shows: {"value": 210, "unit": "°"}
